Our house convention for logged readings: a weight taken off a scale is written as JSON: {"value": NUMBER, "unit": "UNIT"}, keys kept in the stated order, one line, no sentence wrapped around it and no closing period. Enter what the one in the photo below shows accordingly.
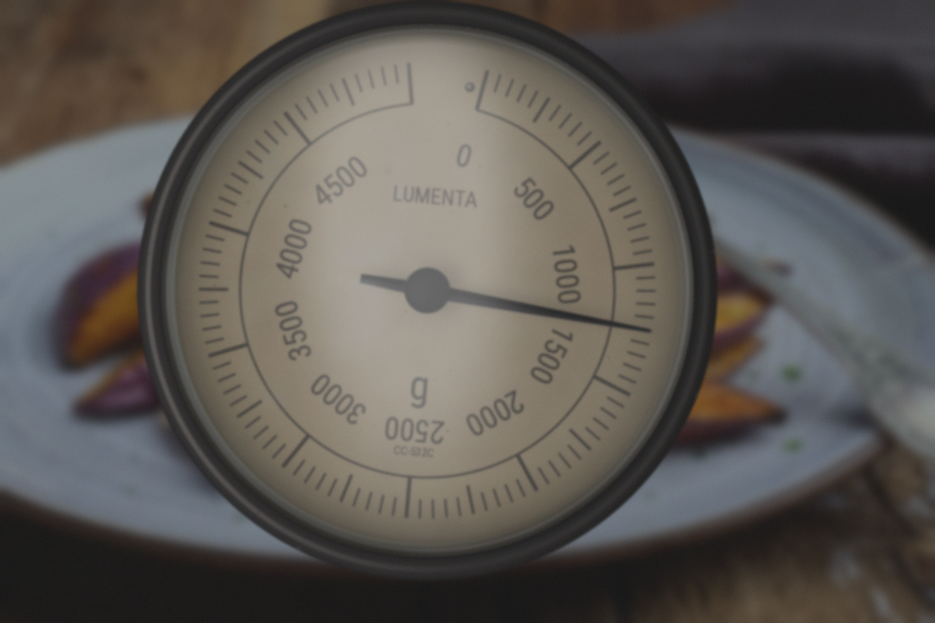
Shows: {"value": 1250, "unit": "g"}
